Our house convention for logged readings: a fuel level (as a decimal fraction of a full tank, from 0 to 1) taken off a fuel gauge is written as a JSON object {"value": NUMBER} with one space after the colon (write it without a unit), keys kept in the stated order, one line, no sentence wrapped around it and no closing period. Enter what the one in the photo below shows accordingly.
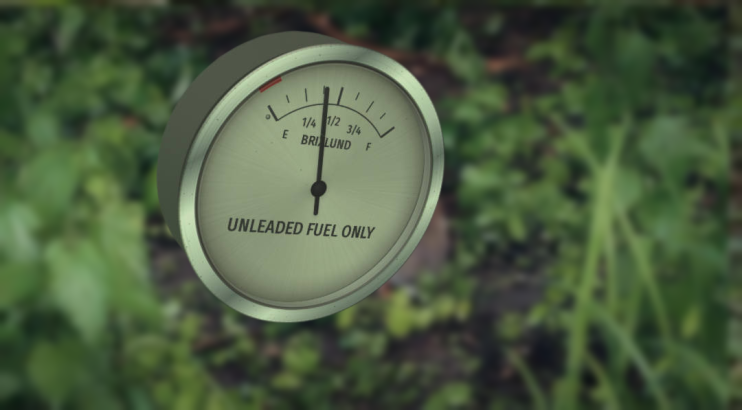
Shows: {"value": 0.375}
